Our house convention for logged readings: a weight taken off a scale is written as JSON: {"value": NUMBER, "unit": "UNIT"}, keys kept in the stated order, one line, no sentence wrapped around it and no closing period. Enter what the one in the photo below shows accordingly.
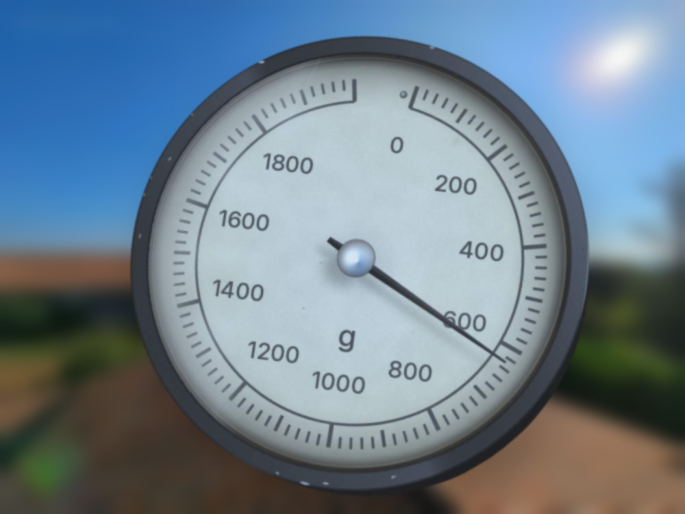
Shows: {"value": 630, "unit": "g"}
